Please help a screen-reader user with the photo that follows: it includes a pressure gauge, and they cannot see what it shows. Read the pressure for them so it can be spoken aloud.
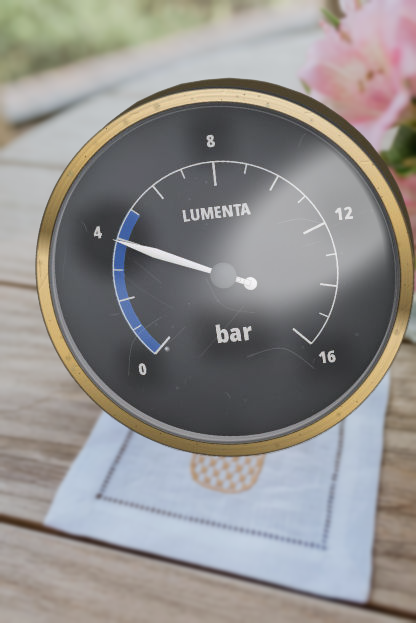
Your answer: 4 bar
